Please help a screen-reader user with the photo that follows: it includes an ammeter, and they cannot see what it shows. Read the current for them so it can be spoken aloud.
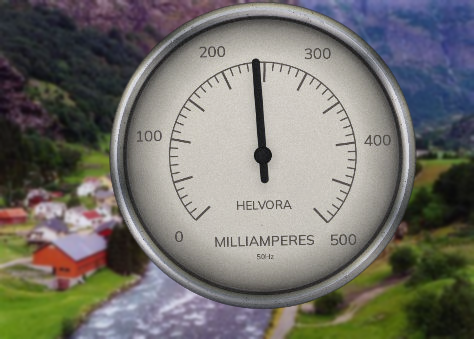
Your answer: 240 mA
